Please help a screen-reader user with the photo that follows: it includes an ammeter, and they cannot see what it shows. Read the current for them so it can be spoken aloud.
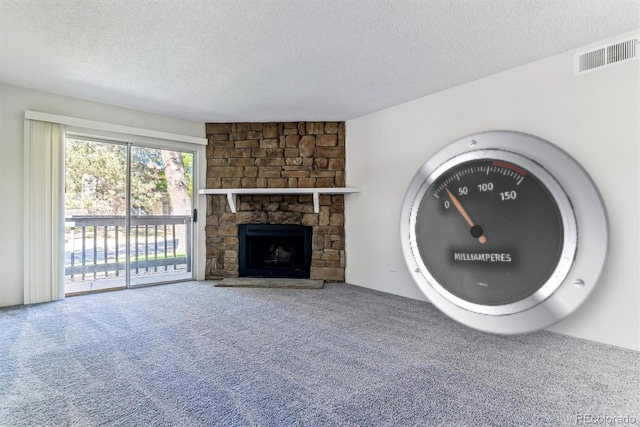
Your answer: 25 mA
